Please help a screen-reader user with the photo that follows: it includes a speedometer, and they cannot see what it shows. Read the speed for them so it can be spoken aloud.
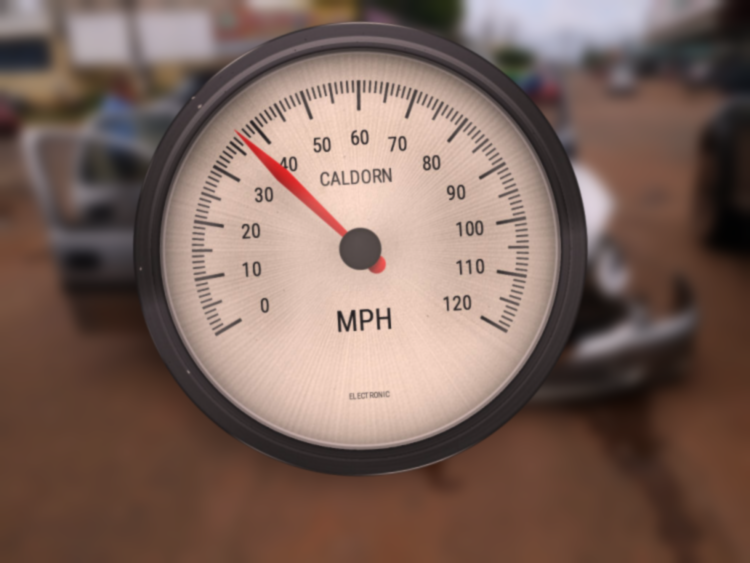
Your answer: 37 mph
